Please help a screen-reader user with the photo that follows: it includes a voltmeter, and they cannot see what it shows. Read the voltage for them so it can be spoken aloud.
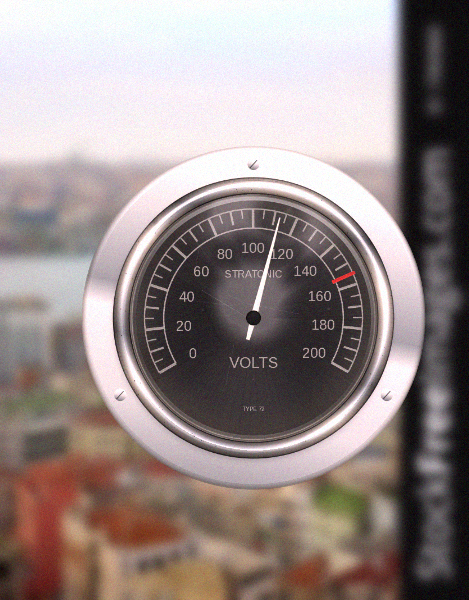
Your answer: 112.5 V
